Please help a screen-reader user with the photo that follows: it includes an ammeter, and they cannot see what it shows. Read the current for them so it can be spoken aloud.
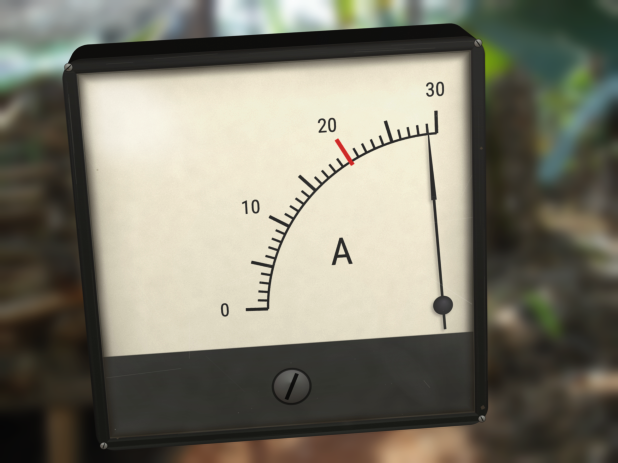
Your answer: 29 A
